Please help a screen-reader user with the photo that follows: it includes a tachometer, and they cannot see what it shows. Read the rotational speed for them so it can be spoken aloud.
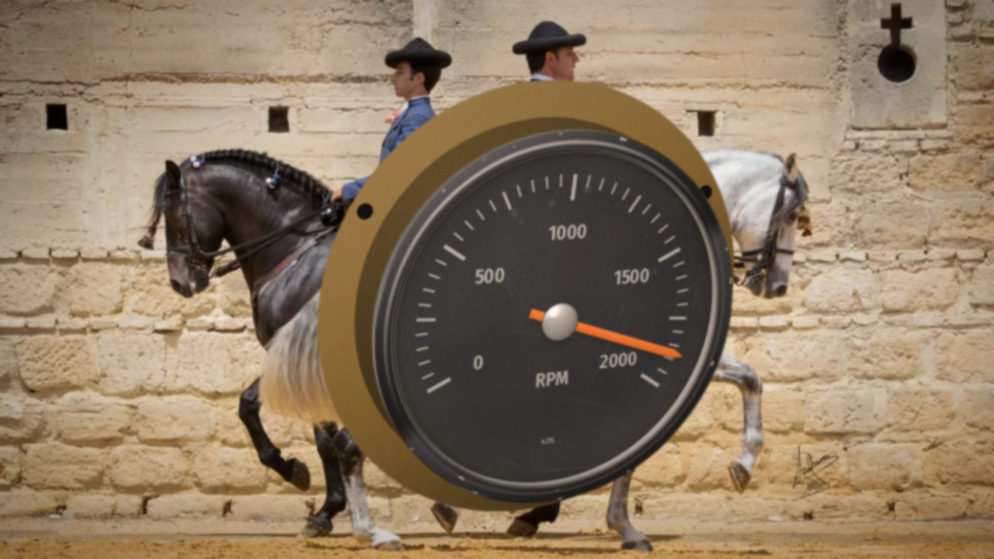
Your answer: 1875 rpm
